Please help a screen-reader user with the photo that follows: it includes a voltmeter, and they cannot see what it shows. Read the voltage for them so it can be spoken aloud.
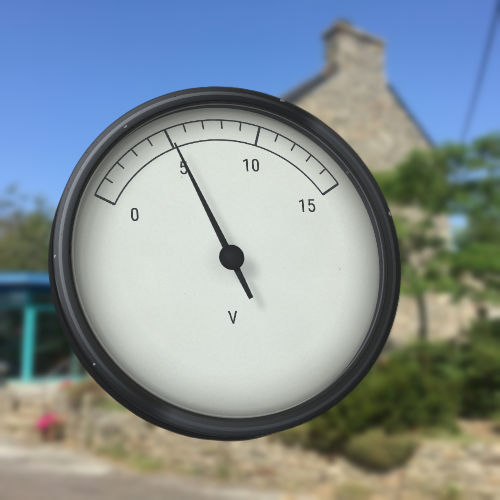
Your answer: 5 V
